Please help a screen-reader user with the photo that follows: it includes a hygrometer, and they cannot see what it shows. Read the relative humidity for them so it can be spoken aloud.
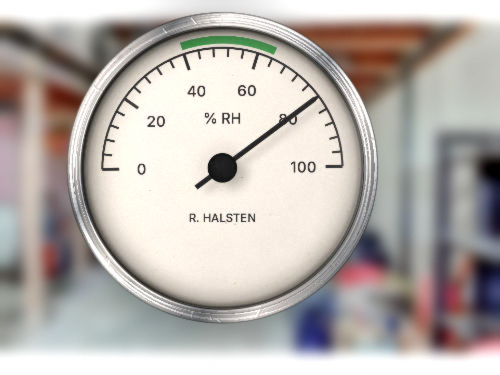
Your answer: 80 %
